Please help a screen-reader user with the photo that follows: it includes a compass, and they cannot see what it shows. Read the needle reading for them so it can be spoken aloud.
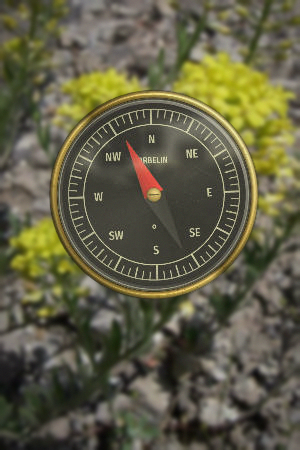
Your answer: 335 °
